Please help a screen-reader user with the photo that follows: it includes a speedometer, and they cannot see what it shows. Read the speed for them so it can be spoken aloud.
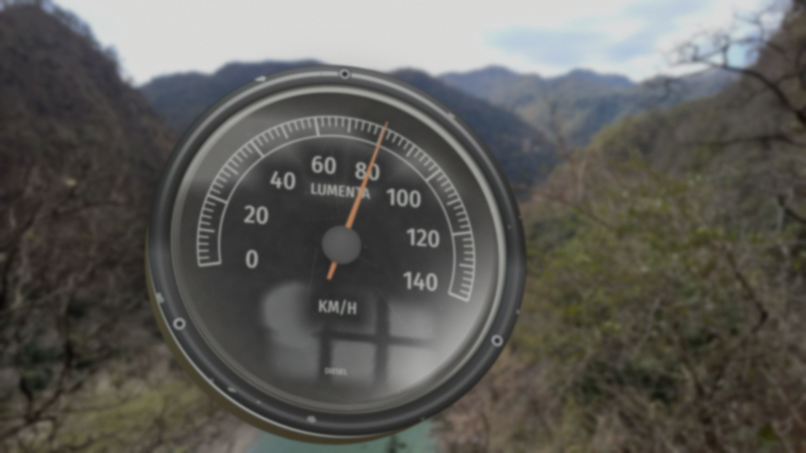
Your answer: 80 km/h
